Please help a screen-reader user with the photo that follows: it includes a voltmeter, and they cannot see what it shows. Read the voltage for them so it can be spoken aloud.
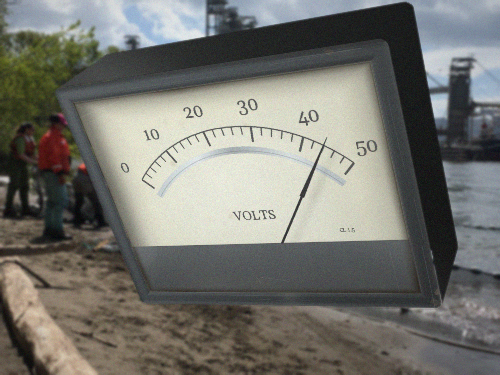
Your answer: 44 V
